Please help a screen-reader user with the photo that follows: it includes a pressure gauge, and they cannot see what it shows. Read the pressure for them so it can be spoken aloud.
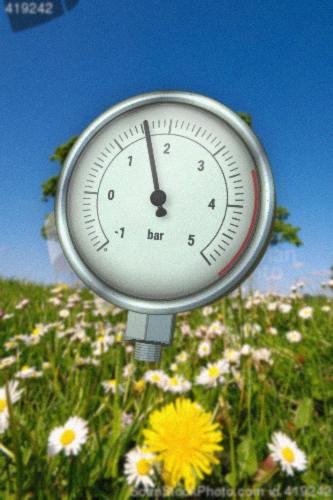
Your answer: 1.6 bar
